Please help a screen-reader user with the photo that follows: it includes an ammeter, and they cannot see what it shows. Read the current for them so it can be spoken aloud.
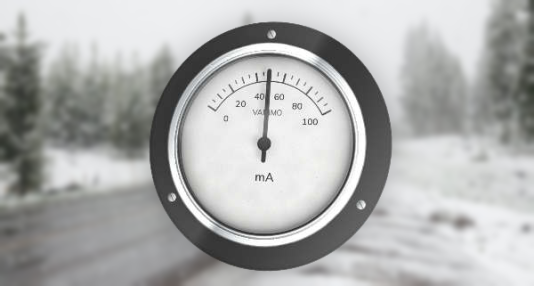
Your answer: 50 mA
